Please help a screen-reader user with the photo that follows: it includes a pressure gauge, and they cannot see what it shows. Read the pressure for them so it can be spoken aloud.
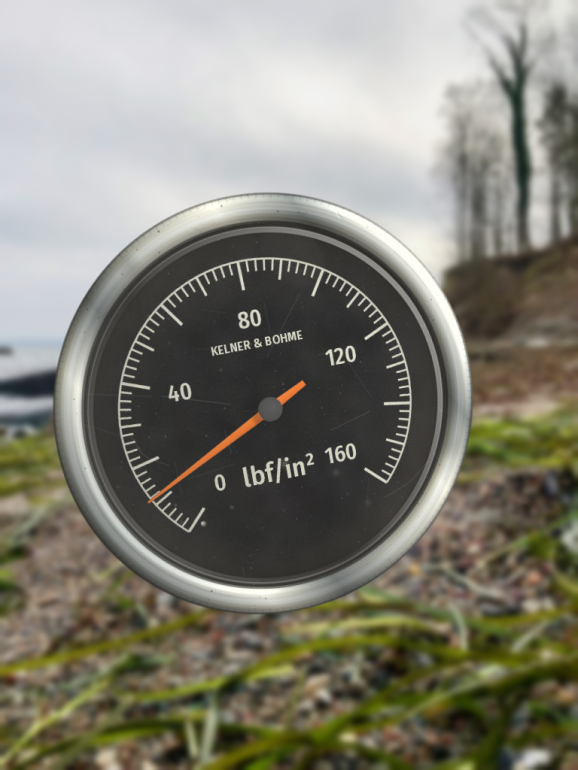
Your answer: 12 psi
